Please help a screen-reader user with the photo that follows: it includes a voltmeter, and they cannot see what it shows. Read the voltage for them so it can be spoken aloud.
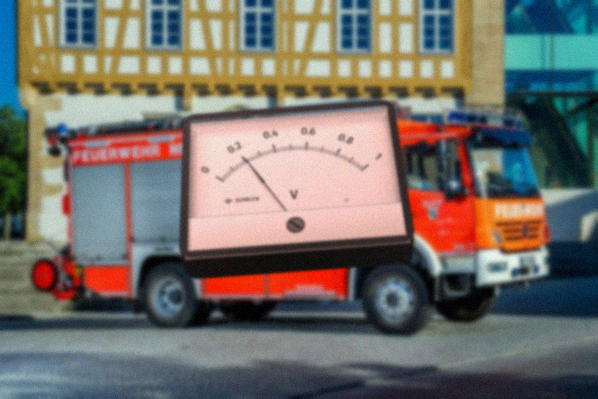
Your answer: 0.2 V
